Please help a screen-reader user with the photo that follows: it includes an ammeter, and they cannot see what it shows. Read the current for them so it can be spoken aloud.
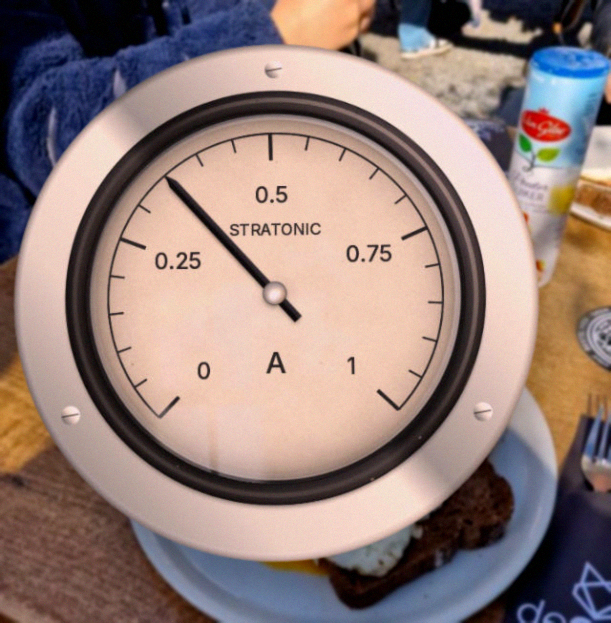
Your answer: 0.35 A
